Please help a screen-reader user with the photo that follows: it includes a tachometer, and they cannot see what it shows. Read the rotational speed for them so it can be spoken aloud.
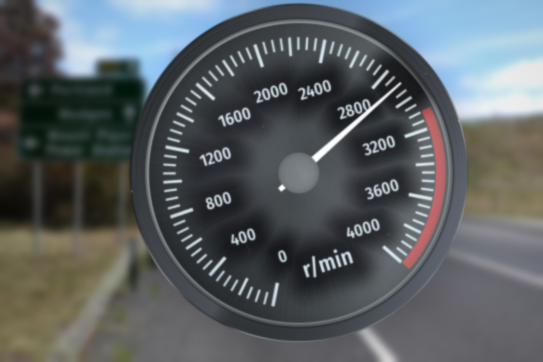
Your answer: 2900 rpm
